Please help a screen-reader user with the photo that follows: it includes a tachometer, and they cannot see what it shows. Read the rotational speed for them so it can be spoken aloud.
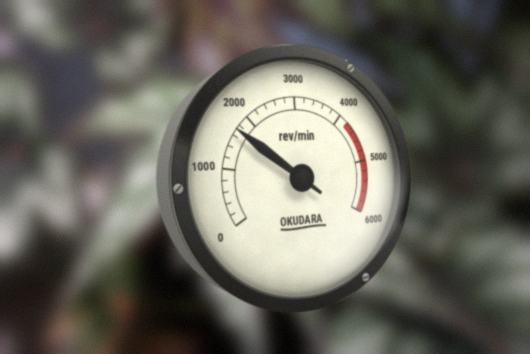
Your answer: 1700 rpm
